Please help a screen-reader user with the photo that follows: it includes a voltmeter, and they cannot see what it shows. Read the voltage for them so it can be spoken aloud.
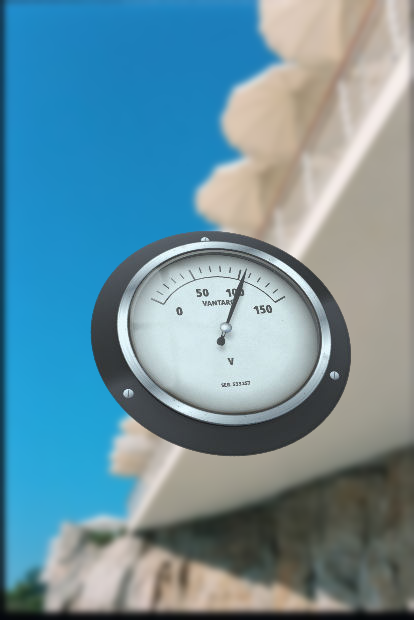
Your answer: 105 V
